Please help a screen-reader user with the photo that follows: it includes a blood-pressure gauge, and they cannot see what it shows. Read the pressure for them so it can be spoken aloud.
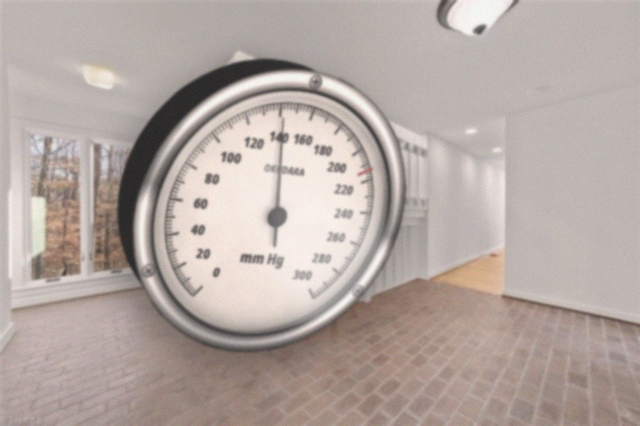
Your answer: 140 mmHg
